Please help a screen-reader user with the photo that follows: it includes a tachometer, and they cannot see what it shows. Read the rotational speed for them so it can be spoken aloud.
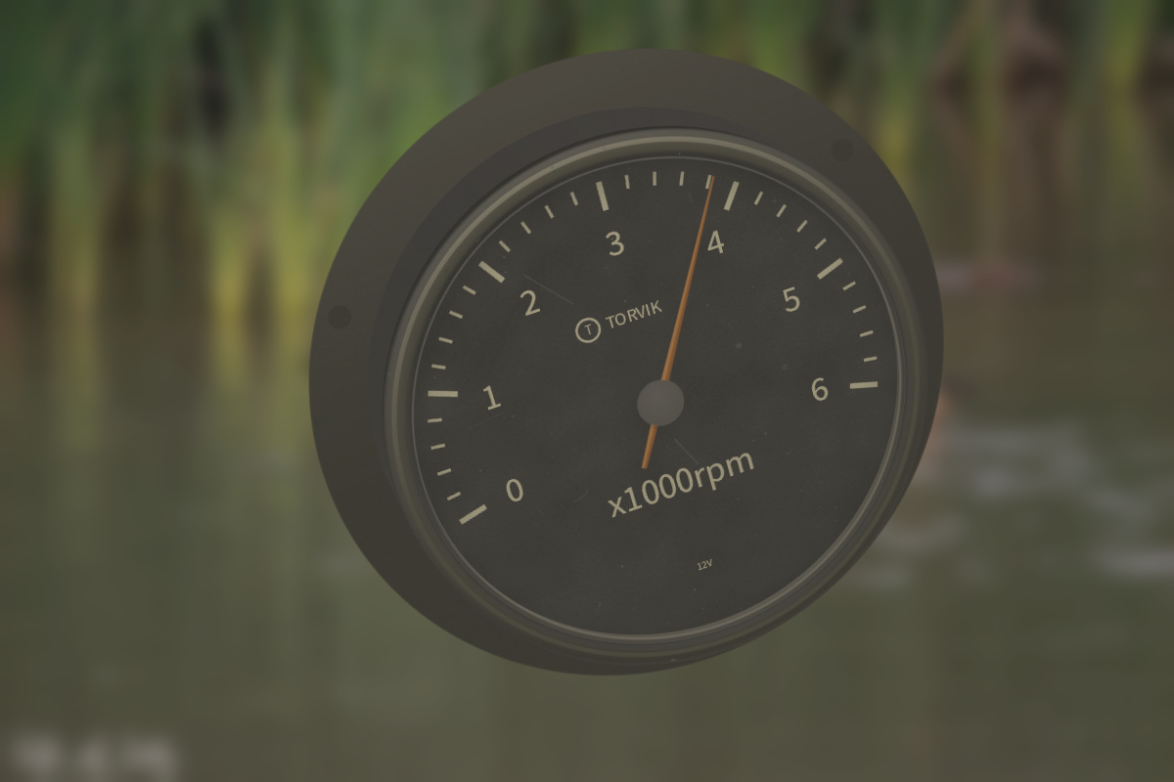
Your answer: 3800 rpm
